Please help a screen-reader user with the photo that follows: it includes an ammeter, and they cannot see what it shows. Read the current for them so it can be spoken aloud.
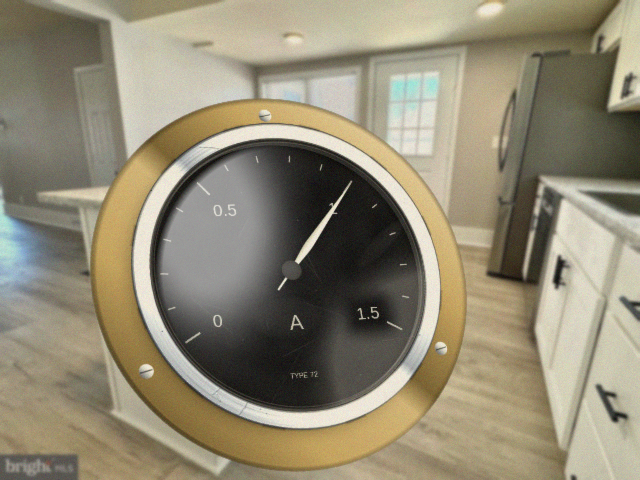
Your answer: 1 A
